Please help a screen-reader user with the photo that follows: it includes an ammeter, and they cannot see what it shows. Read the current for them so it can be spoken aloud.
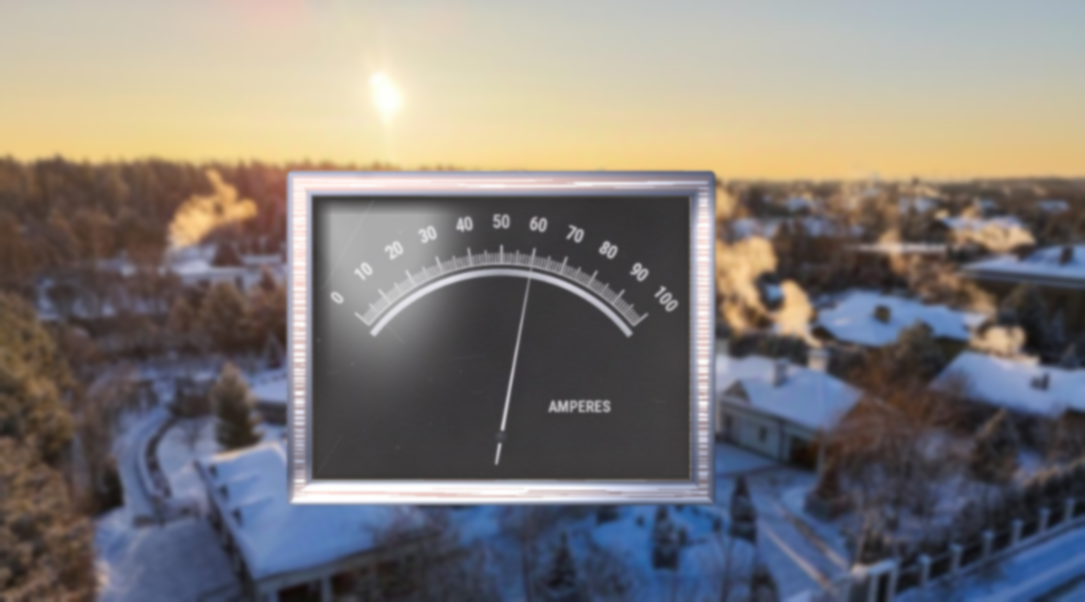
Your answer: 60 A
